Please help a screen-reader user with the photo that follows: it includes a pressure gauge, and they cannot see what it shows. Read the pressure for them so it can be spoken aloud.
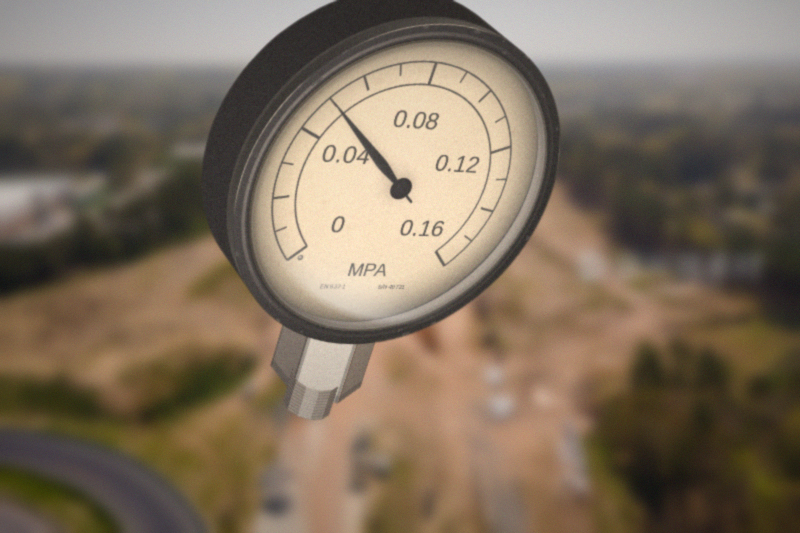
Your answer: 0.05 MPa
